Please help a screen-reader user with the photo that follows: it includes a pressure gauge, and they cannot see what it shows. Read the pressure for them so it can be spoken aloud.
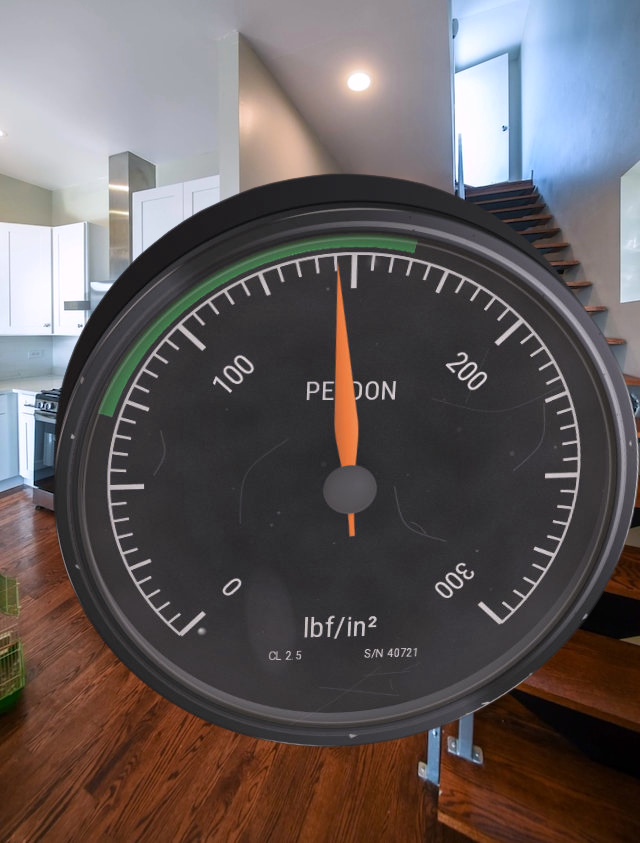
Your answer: 145 psi
